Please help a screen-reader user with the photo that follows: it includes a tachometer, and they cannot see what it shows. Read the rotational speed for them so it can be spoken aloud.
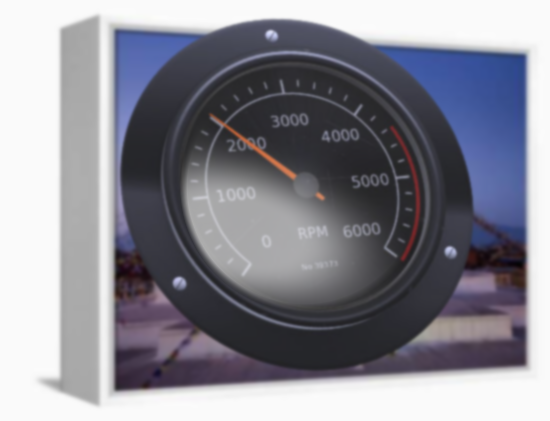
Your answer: 2000 rpm
